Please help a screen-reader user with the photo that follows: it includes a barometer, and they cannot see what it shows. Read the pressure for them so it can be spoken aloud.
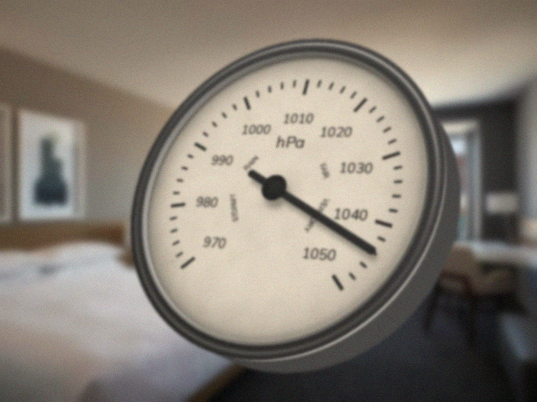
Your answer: 1044 hPa
